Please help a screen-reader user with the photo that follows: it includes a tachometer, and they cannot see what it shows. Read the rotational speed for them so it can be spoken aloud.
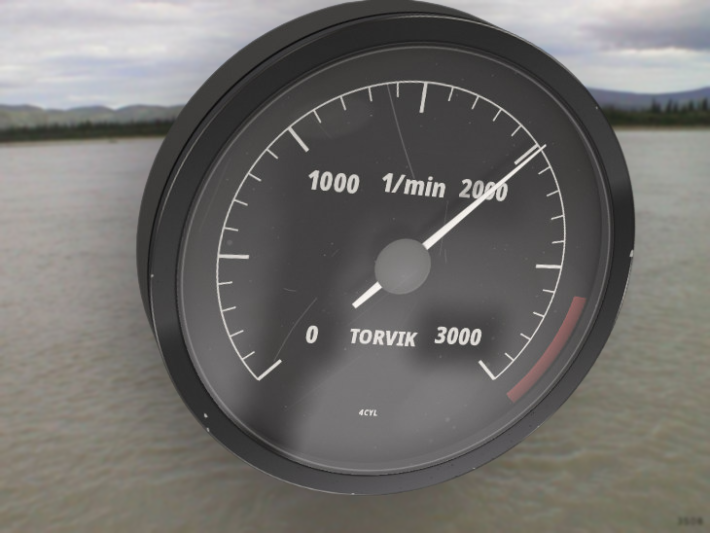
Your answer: 2000 rpm
